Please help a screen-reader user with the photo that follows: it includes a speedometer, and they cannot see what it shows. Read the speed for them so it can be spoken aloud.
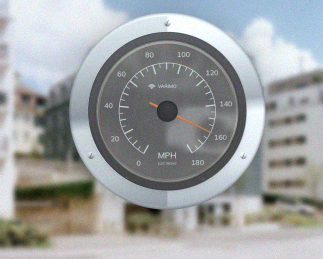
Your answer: 160 mph
